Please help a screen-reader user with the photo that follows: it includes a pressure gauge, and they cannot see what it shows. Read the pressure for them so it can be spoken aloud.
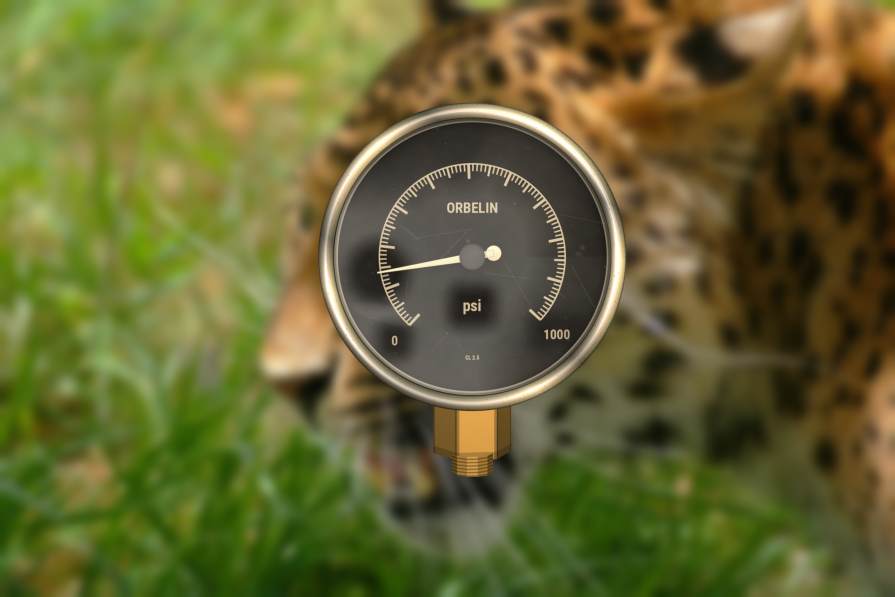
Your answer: 140 psi
